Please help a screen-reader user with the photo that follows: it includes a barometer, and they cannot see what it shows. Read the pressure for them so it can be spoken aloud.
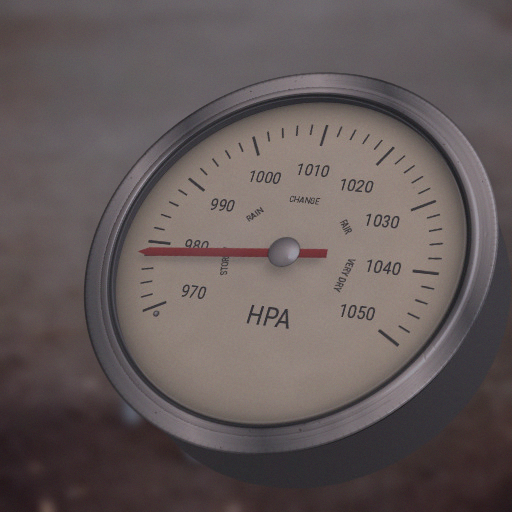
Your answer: 978 hPa
